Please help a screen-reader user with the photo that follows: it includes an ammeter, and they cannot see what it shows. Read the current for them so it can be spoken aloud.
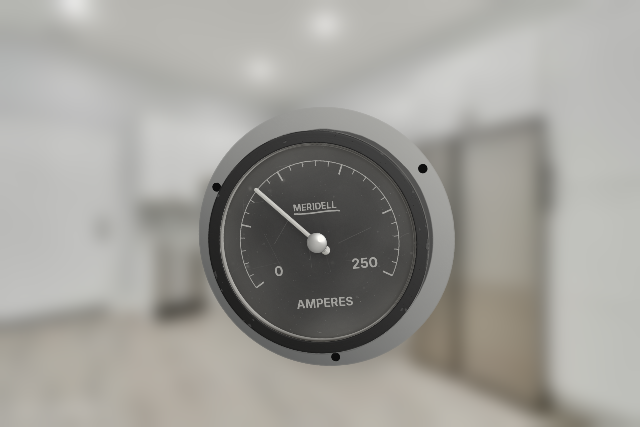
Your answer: 80 A
